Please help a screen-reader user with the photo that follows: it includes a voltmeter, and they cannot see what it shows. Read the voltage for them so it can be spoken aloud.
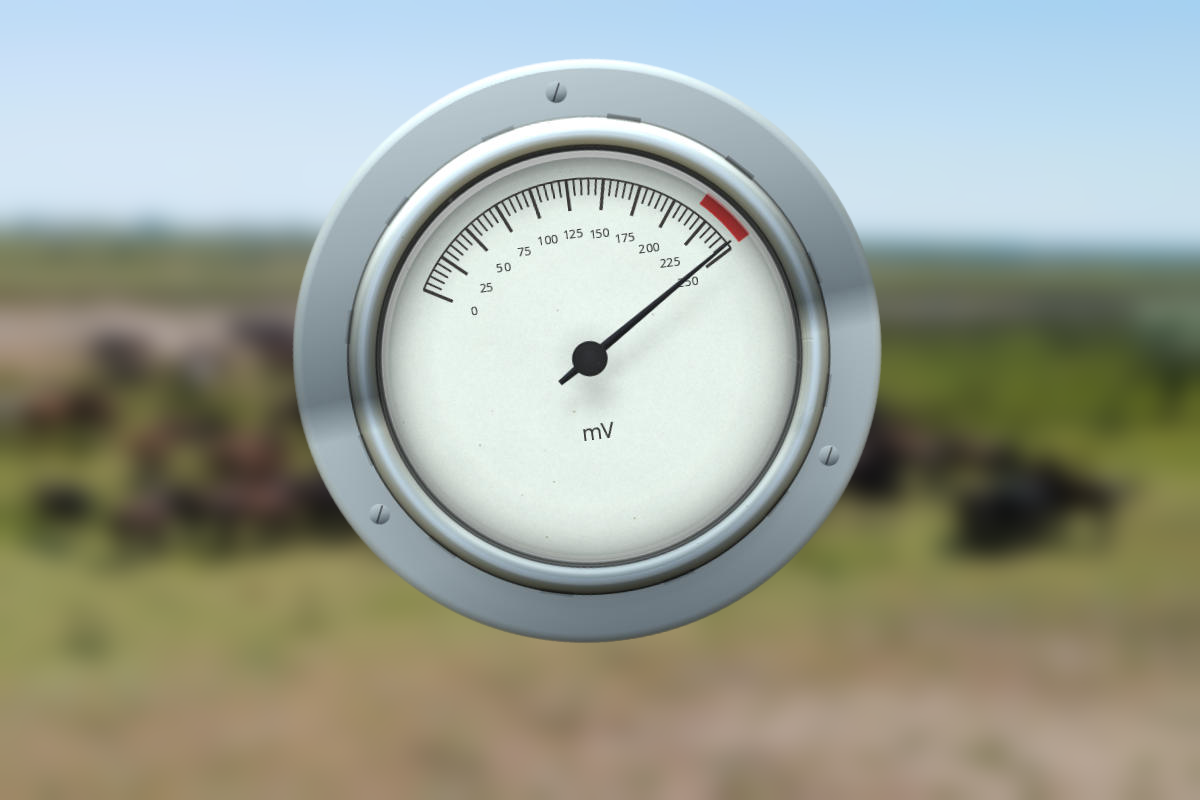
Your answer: 245 mV
